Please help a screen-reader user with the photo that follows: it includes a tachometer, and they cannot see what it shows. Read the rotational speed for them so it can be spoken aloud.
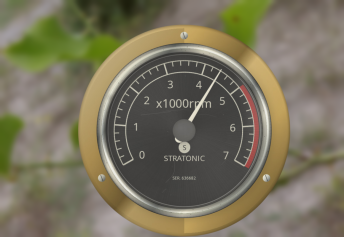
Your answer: 4400 rpm
